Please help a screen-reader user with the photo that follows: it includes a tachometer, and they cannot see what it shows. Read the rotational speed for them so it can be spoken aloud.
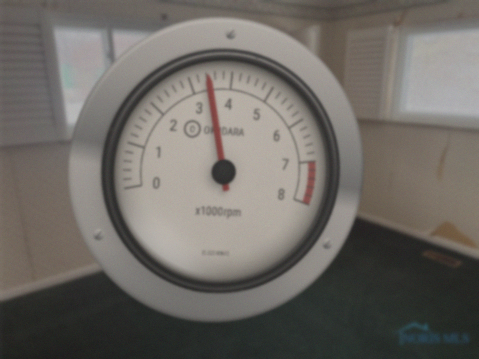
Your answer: 3400 rpm
